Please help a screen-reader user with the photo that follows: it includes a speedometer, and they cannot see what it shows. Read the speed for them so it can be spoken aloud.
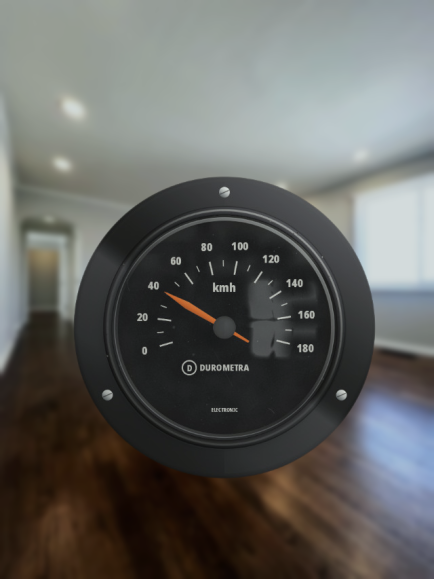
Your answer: 40 km/h
